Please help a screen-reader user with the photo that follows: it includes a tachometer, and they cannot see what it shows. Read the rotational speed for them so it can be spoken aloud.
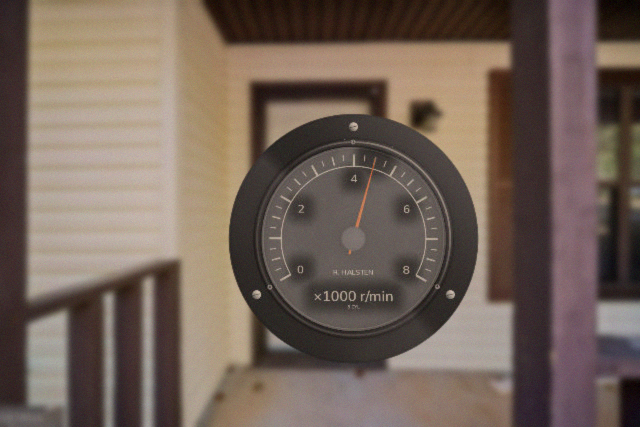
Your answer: 4500 rpm
